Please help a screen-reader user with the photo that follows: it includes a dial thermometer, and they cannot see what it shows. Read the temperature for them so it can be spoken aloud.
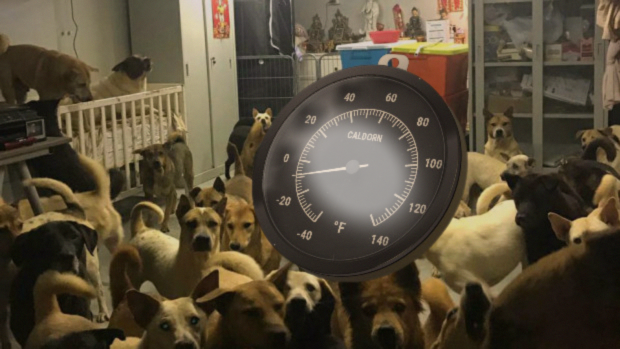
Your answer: -10 °F
